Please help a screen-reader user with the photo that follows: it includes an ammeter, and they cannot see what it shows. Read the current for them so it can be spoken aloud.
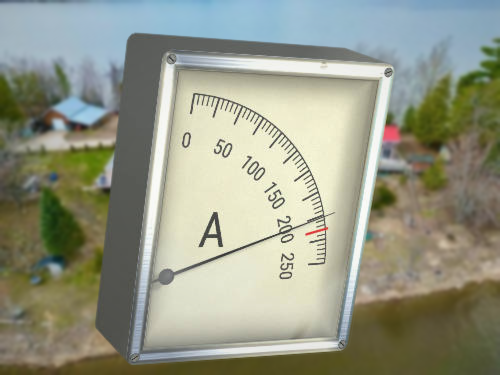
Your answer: 200 A
